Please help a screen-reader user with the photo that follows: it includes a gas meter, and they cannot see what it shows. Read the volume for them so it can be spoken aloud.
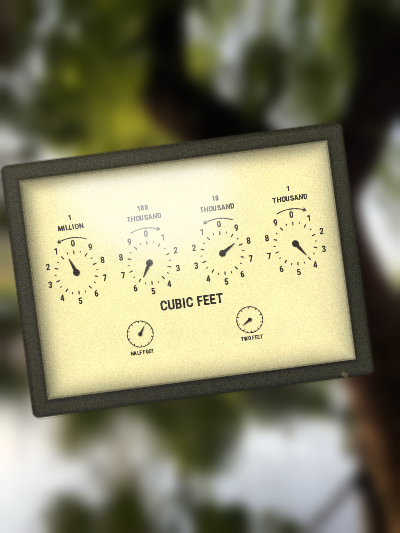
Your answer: 58400 ft³
